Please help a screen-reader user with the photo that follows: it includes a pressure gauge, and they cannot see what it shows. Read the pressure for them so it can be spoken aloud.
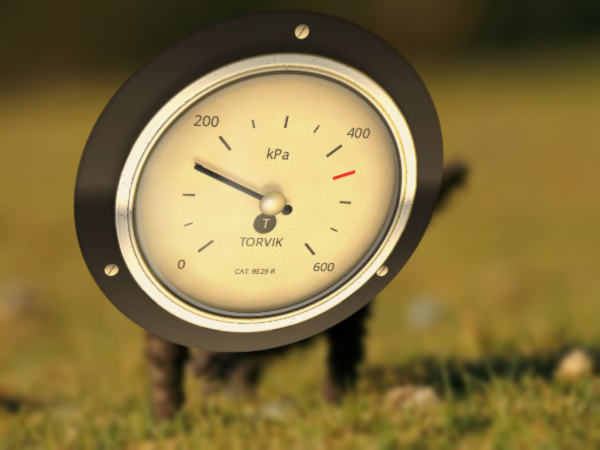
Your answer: 150 kPa
